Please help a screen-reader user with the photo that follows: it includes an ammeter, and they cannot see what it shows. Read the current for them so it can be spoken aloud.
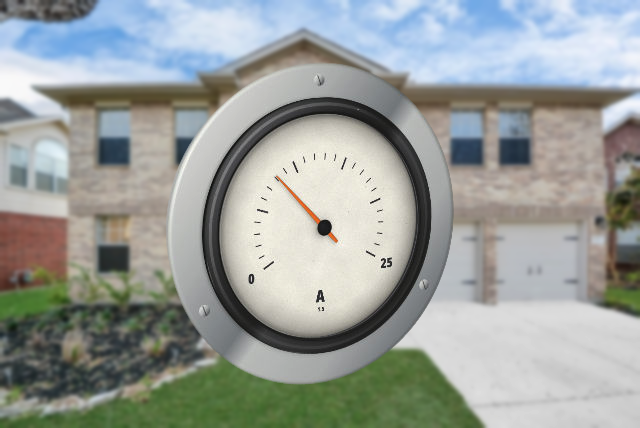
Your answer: 8 A
